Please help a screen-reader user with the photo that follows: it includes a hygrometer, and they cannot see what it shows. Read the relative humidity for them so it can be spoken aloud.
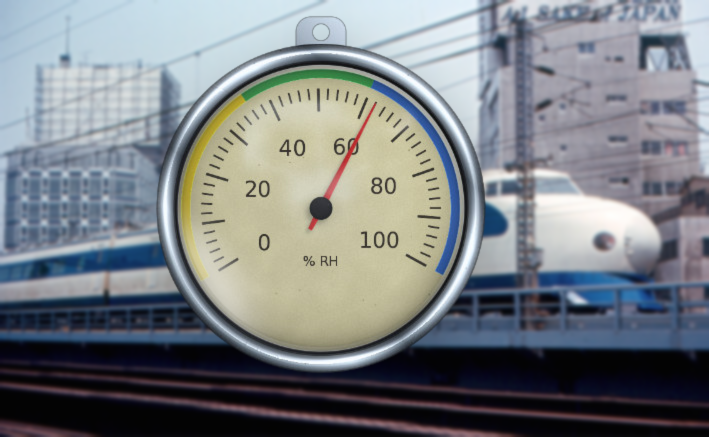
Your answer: 62 %
